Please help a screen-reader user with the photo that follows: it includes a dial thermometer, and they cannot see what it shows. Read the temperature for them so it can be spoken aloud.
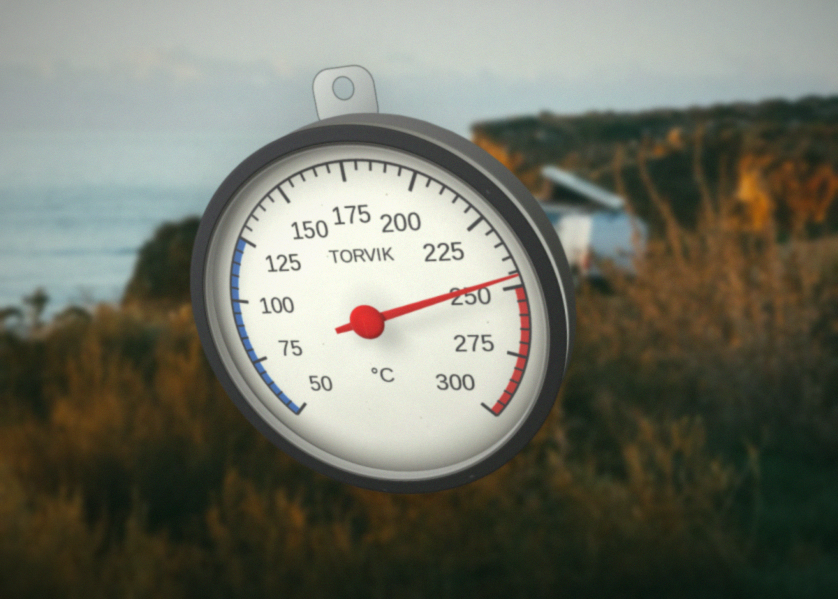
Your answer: 245 °C
